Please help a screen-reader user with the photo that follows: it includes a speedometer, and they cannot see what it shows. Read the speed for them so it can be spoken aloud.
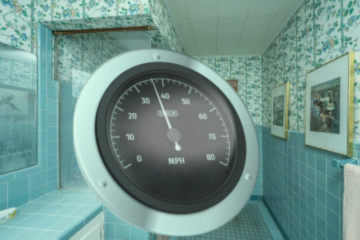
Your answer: 36 mph
